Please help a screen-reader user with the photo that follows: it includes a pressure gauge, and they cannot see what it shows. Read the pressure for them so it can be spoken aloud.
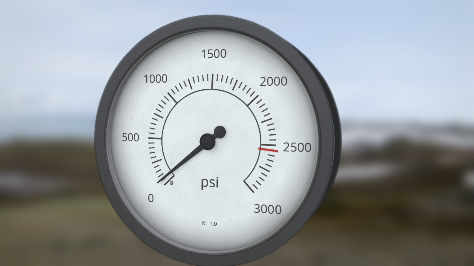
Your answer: 50 psi
